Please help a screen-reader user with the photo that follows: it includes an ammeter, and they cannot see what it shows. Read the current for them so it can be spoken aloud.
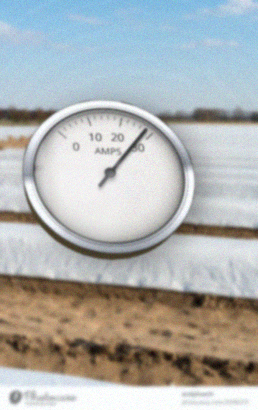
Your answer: 28 A
